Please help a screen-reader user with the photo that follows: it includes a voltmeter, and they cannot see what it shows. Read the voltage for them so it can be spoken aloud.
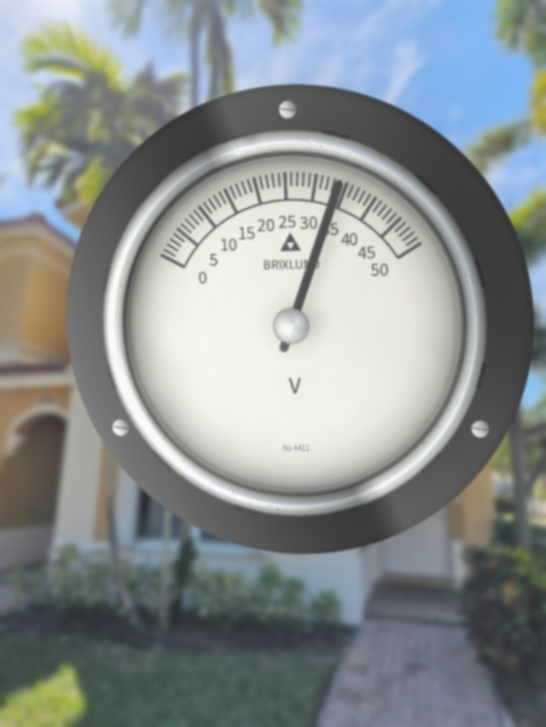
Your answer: 34 V
